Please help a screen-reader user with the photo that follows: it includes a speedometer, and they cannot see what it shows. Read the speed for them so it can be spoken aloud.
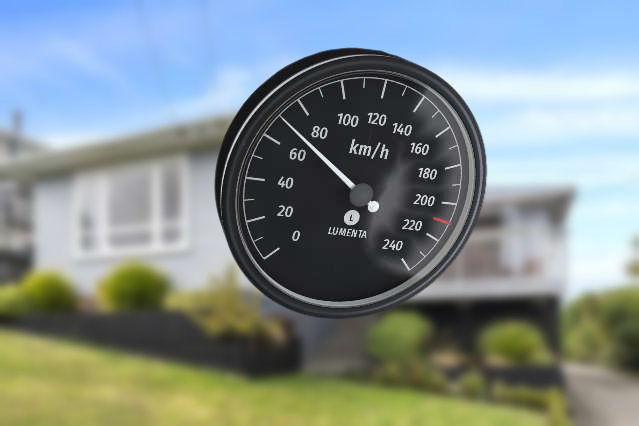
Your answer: 70 km/h
